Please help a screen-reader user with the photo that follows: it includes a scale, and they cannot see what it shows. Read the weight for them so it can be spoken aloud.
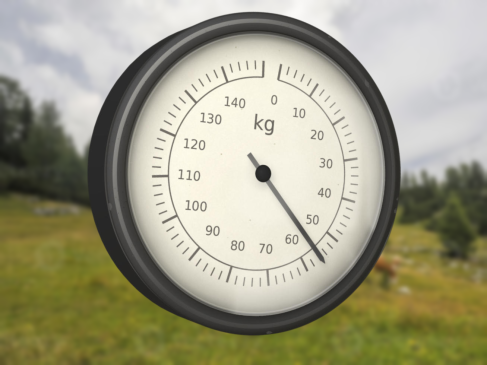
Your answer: 56 kg
